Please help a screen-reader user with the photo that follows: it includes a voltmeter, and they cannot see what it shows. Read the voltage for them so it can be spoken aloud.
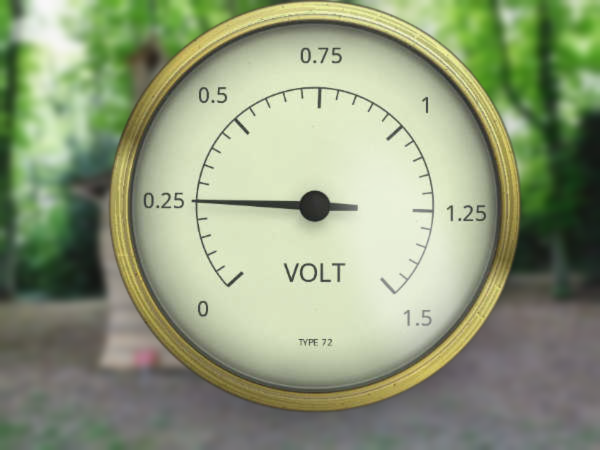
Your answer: 0.25 V
